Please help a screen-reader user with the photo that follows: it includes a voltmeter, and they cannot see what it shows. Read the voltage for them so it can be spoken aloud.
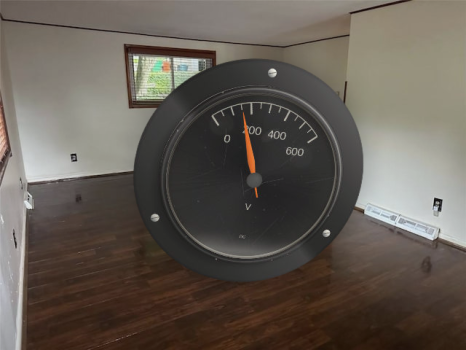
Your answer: 150 V
